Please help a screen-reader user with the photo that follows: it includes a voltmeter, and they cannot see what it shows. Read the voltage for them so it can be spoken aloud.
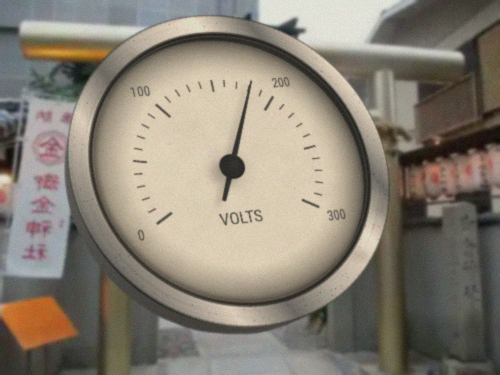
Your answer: 180 V
